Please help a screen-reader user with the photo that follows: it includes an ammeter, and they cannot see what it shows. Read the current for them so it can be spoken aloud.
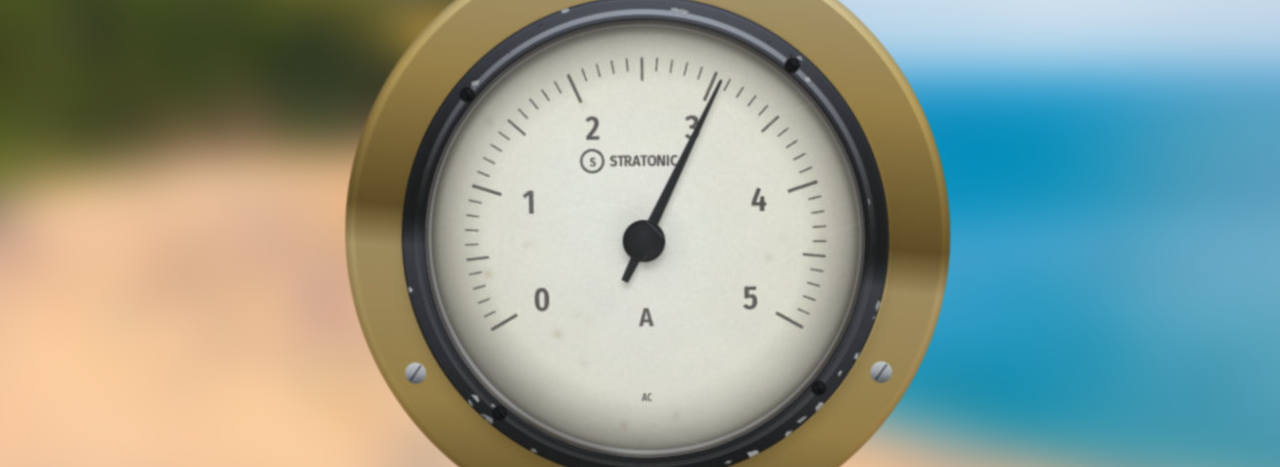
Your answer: 3.05 A
